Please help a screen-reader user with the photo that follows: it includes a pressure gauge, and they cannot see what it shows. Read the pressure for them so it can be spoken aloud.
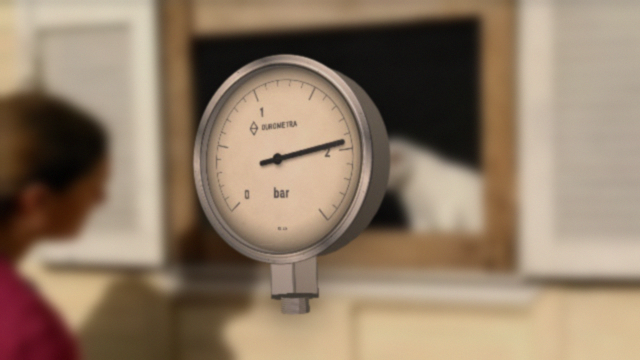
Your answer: 1.95 bar
